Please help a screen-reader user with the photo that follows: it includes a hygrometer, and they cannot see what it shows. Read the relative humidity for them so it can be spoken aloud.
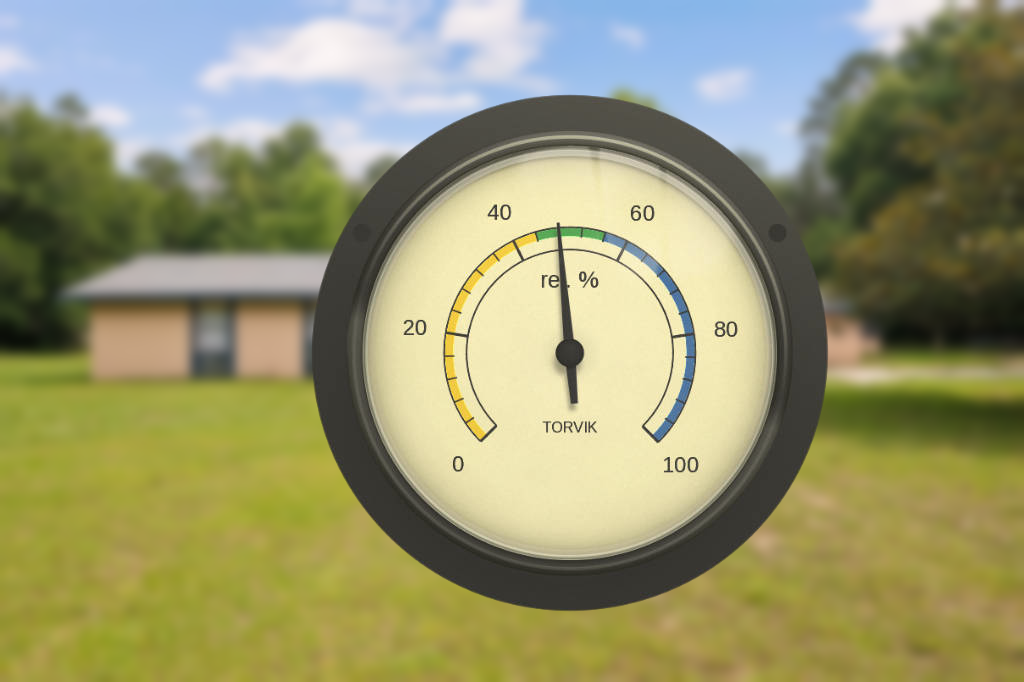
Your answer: 48 %
